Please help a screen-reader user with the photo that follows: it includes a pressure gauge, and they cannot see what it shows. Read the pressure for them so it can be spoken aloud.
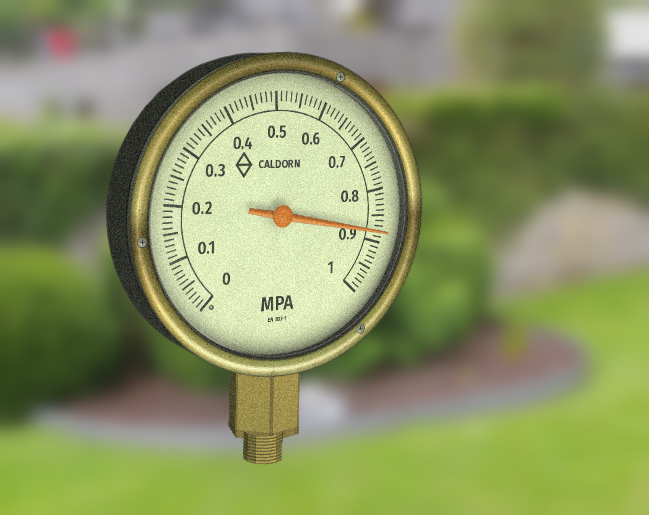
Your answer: 0.88 MPa
